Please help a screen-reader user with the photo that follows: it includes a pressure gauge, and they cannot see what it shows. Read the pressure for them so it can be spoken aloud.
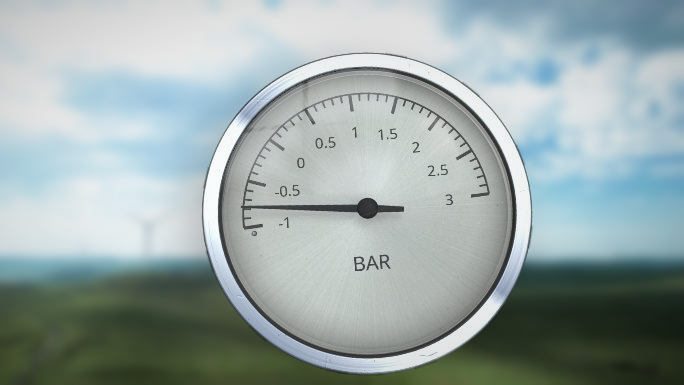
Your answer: -0.8 bar
